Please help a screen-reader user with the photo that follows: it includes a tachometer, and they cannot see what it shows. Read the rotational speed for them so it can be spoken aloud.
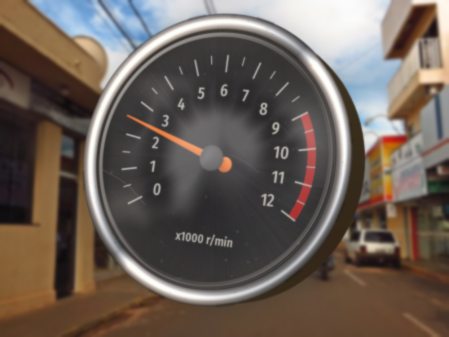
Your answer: 2500 rpm
